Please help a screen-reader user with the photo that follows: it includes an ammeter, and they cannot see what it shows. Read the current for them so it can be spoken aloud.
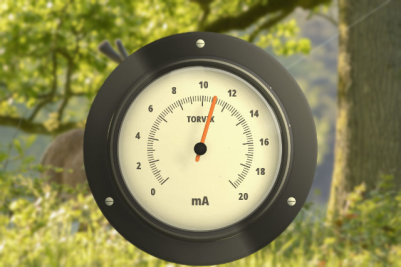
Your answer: 11 mA
